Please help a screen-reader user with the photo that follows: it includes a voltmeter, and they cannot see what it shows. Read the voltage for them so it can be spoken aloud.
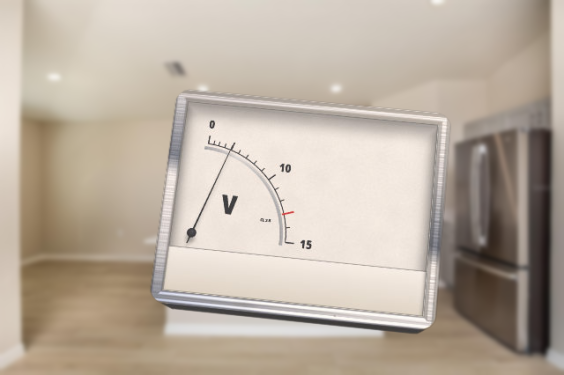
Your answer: 5 V
